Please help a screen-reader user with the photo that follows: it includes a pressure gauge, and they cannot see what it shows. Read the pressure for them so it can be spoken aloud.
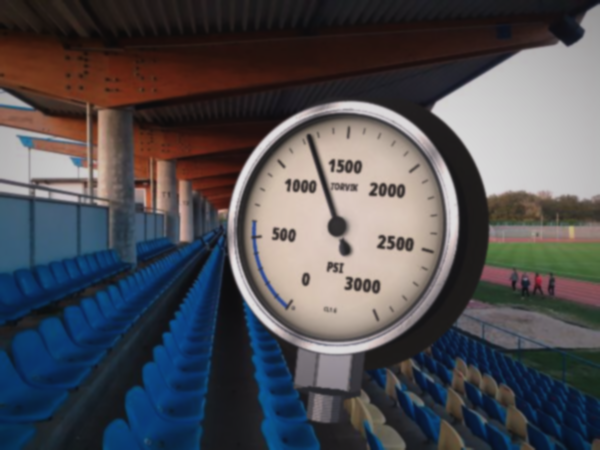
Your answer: 1250 psi
